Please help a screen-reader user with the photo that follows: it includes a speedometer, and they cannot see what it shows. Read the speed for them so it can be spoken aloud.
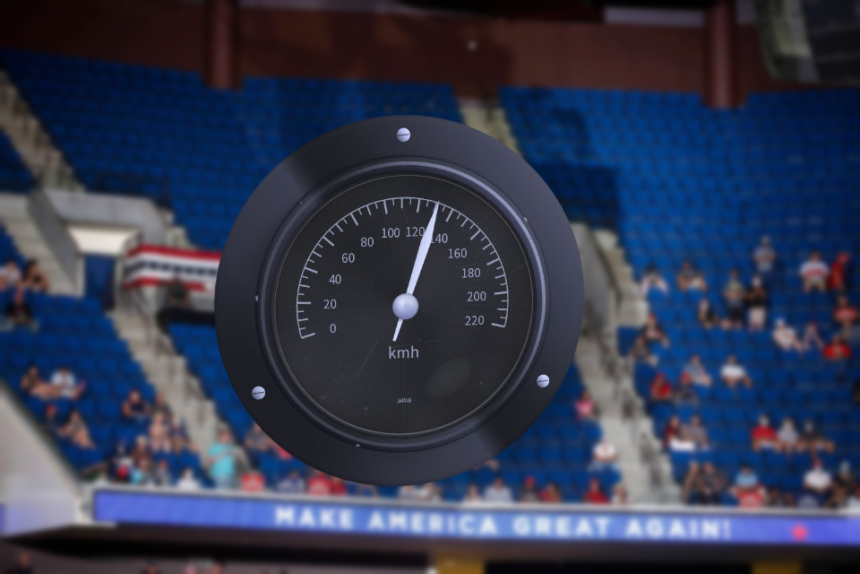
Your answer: 130 km/h
